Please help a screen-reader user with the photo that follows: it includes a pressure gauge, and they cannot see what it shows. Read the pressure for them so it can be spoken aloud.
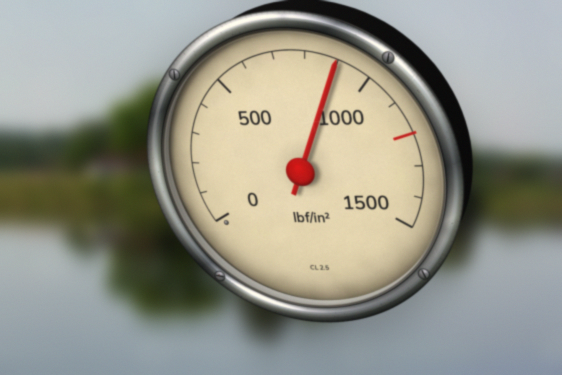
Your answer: 900 psi
